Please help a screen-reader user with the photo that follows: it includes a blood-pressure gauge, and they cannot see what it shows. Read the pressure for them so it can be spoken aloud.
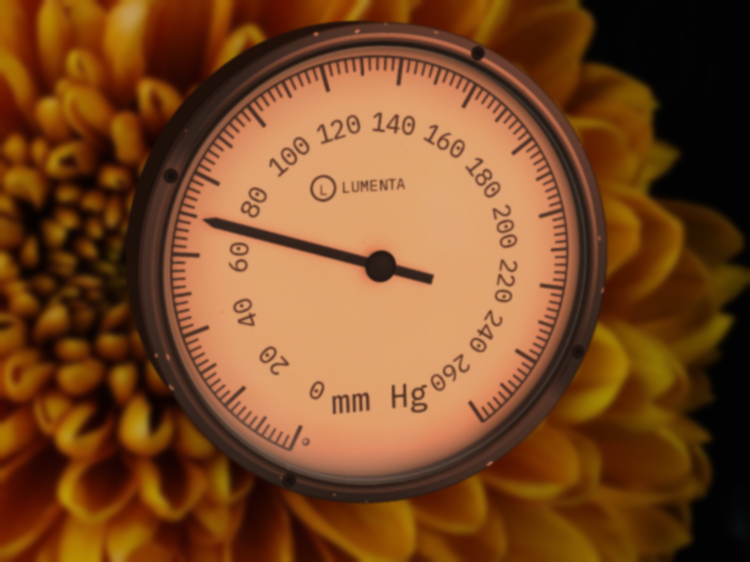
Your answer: 70 mmHg
